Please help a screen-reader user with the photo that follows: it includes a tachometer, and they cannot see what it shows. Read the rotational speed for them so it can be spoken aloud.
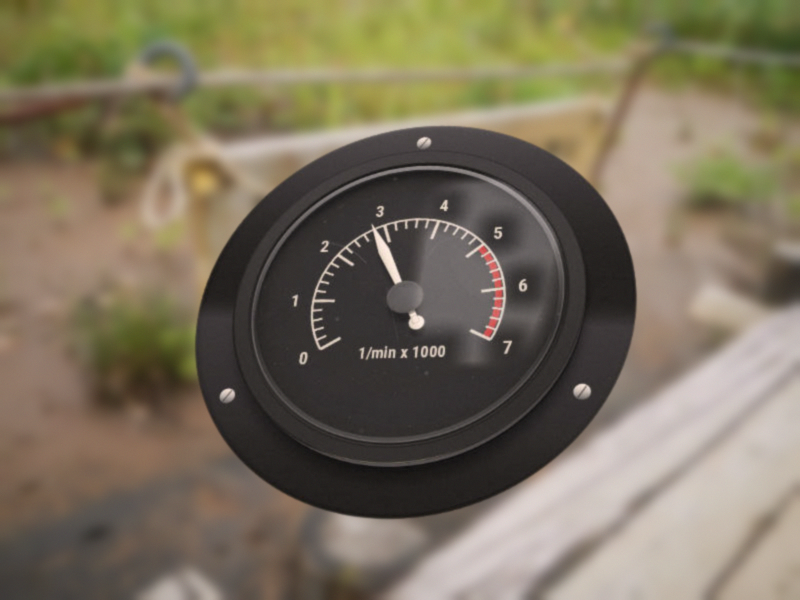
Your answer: 2800 rpm
